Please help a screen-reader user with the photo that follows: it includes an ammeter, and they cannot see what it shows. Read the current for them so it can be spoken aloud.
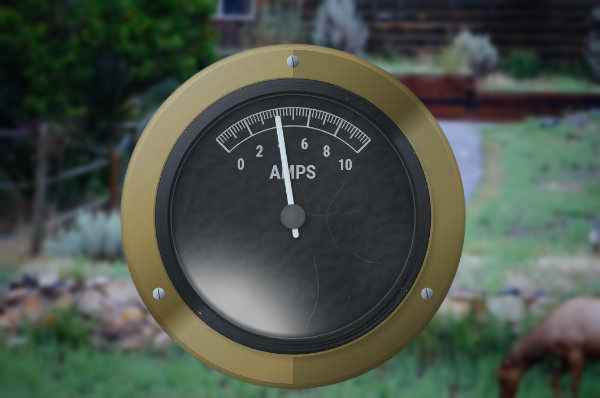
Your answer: 4 A
